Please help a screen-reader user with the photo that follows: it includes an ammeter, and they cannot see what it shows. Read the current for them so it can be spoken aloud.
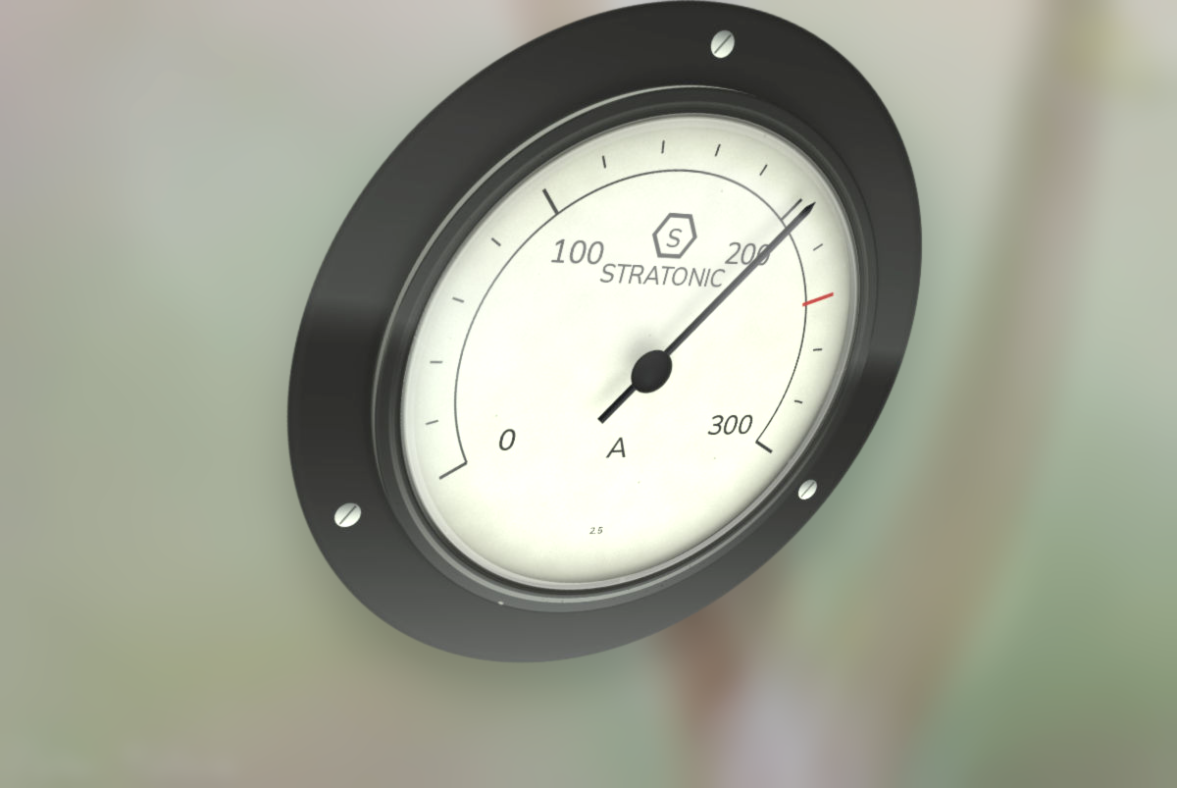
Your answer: 200 A
